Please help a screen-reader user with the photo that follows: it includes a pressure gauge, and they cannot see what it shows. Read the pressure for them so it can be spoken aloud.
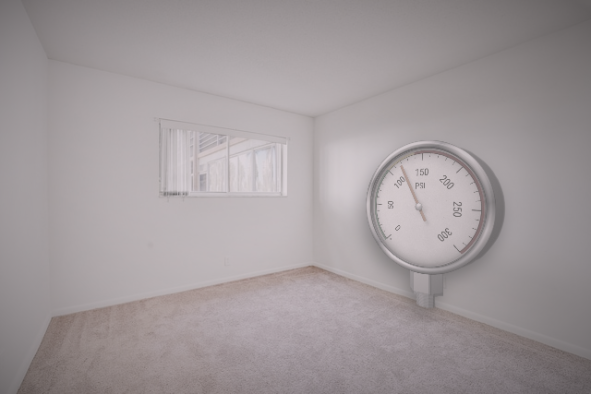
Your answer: 120 psi
